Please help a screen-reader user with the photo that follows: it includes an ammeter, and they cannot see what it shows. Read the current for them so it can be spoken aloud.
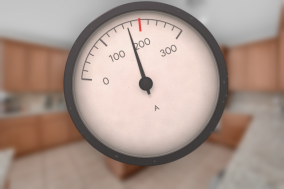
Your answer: 170 A
